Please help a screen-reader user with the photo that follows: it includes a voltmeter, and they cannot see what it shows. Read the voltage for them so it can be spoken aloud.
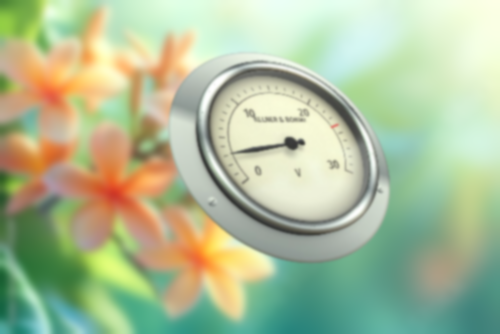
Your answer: 3 V
